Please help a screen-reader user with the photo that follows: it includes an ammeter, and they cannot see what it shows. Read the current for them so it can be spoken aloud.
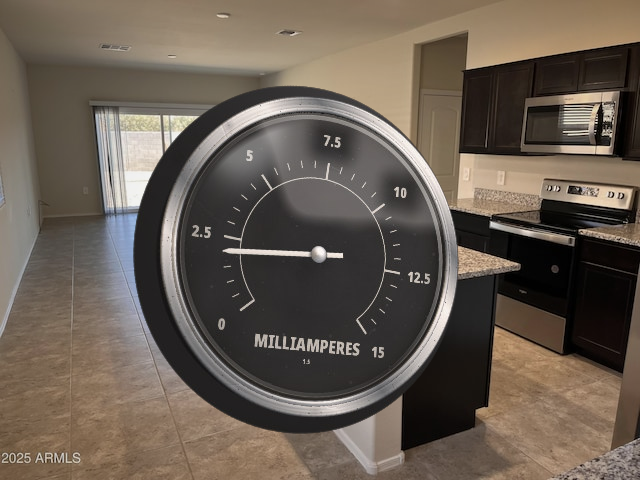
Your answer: 2 mA
